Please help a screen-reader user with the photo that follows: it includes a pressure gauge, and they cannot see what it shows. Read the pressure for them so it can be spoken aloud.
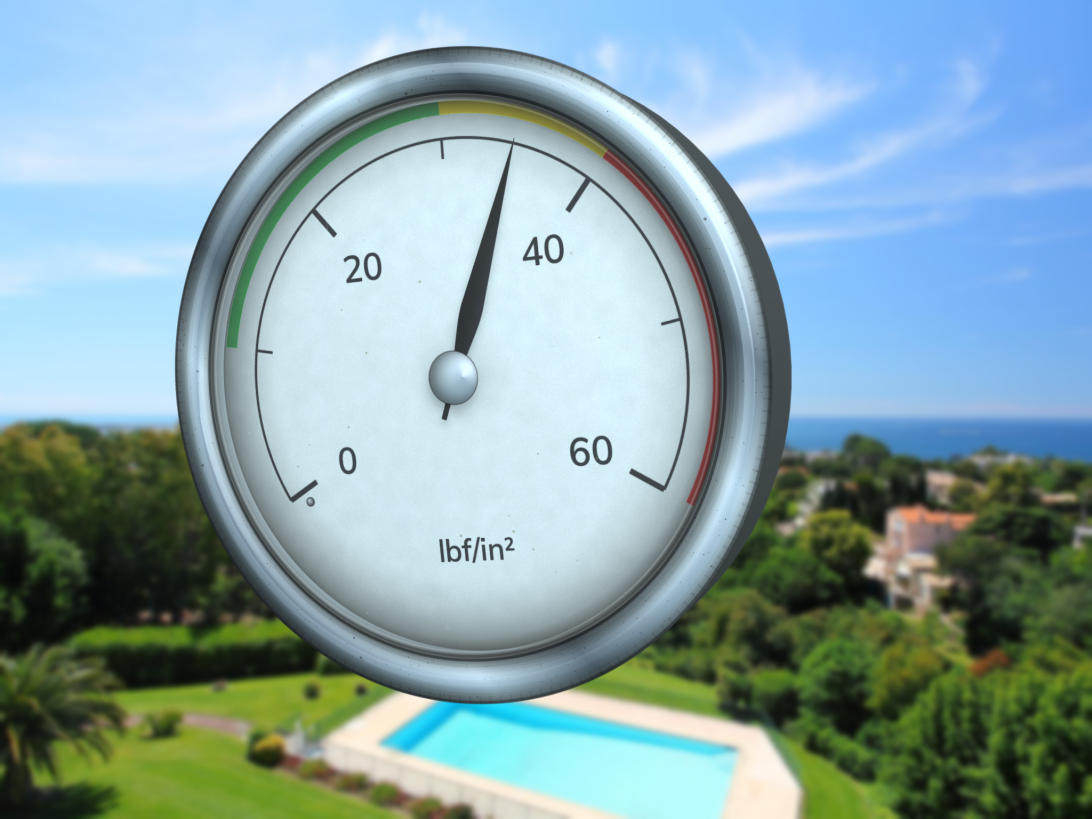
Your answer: 35 psi
